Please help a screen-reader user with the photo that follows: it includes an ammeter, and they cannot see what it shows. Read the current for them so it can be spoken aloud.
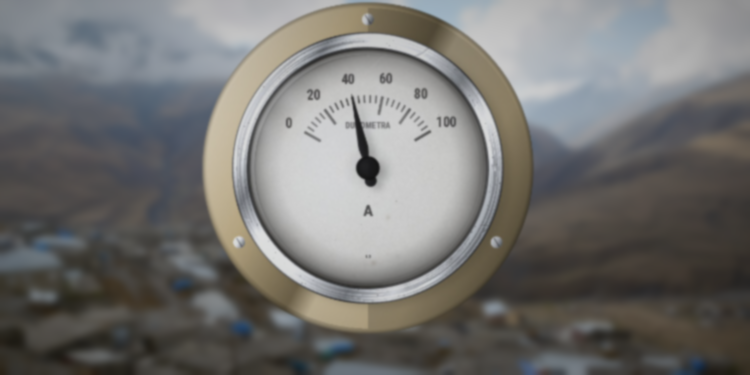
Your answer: 40 A
